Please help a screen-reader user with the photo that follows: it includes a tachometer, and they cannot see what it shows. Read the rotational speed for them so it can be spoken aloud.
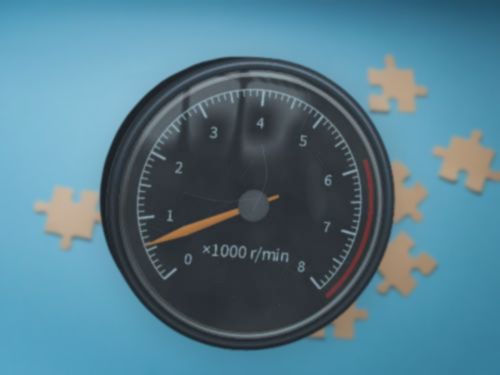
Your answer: 600 rpm
